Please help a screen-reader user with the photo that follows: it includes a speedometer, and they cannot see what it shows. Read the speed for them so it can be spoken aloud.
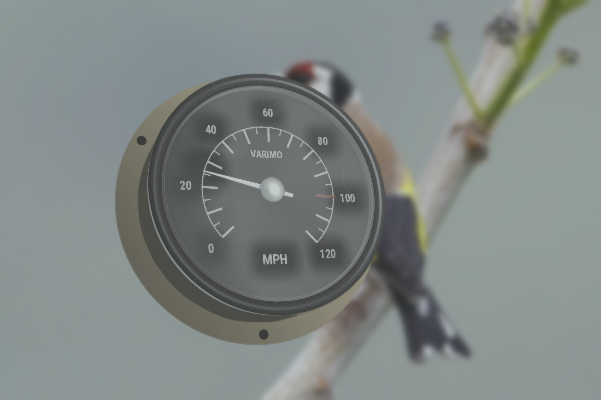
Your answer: 25 mph
